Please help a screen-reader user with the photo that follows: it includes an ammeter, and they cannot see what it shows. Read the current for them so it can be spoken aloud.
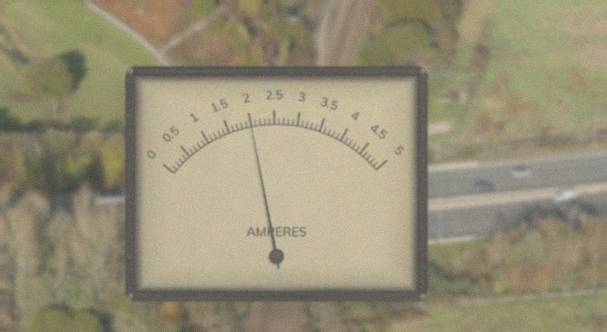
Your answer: 2 A
